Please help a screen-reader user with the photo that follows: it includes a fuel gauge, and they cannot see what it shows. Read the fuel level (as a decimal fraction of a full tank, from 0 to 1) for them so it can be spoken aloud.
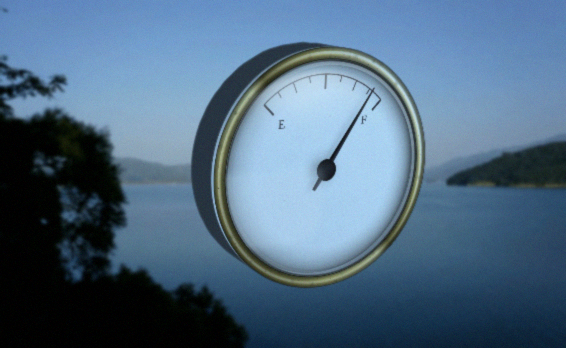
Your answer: 0.875
